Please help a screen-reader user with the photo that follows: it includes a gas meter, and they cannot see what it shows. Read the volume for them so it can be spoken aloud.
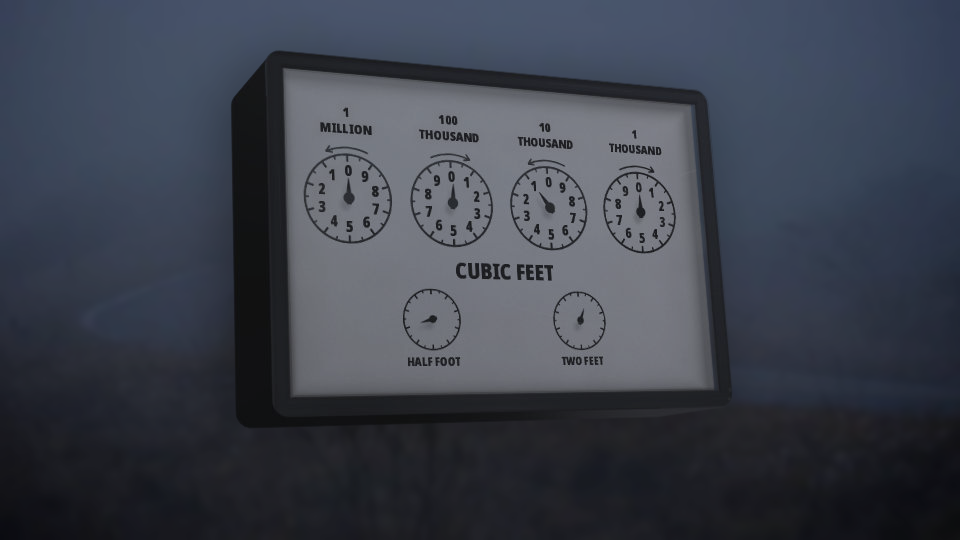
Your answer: 1000 ft³
